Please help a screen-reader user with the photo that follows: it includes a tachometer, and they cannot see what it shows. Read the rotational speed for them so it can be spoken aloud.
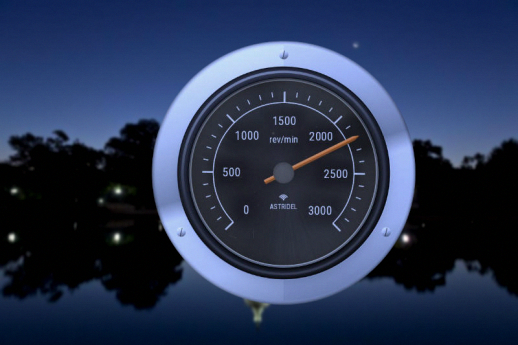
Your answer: 2200 rpm
